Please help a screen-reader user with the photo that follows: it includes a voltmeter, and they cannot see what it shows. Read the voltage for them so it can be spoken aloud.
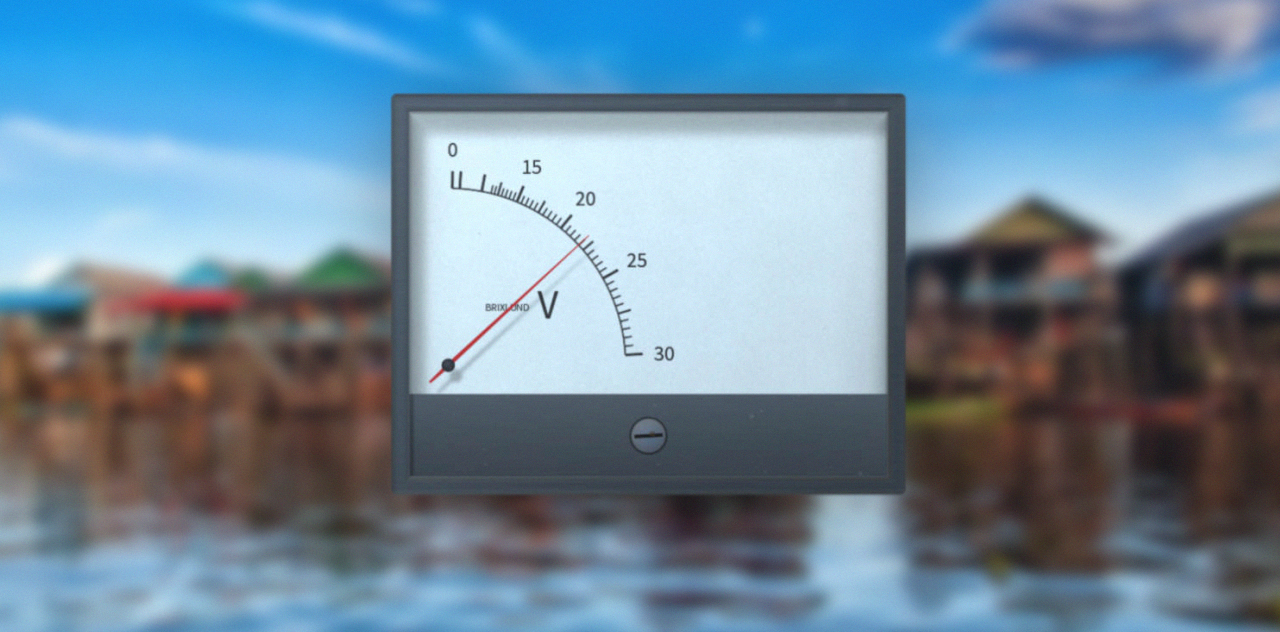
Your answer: 22 V
